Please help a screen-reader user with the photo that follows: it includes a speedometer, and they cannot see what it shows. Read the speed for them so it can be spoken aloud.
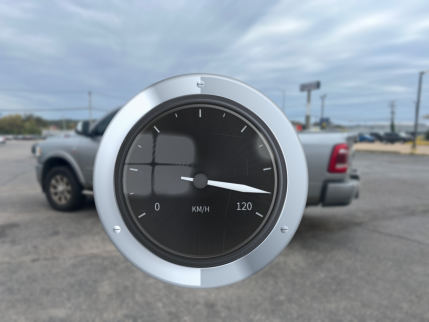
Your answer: 110 km/h
